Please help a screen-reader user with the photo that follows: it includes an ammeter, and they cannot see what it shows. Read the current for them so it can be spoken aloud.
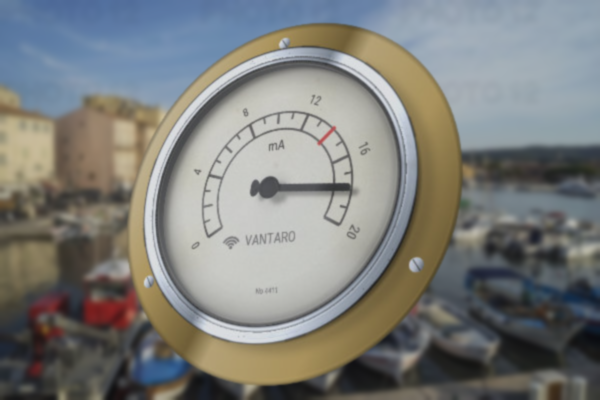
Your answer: 18 mA
